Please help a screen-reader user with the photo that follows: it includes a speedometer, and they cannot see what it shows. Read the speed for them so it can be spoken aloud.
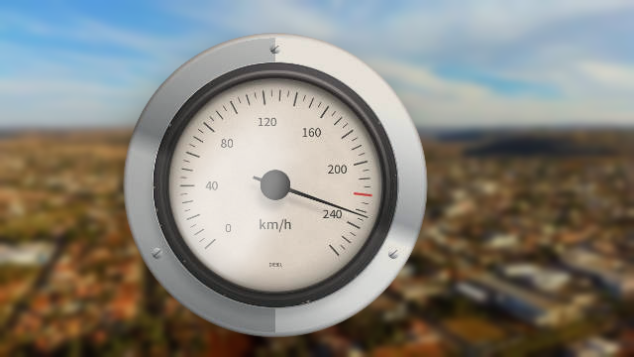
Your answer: 232.5 km/h
